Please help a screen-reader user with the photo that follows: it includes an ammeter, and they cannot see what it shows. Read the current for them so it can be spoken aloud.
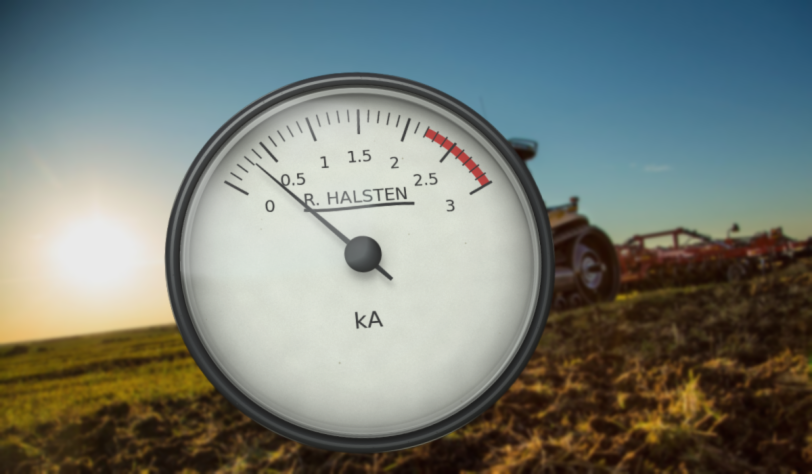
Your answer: 0.3 kA
